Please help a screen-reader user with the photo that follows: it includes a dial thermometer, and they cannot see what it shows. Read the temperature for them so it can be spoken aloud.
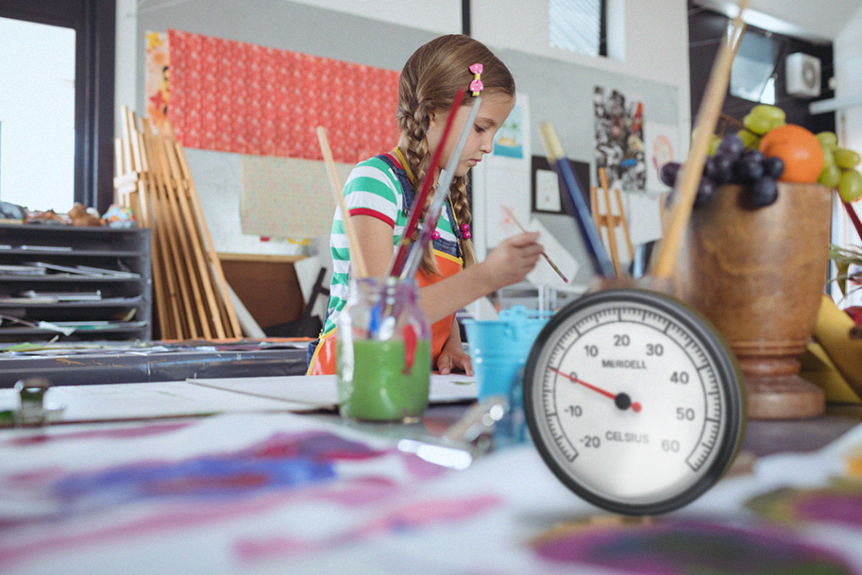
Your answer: 0 °C
